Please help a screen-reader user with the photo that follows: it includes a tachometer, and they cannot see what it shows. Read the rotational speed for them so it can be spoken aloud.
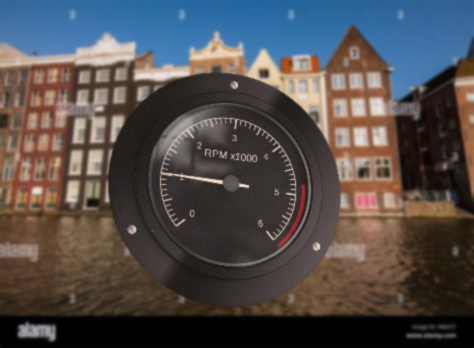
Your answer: 1000 rpm
